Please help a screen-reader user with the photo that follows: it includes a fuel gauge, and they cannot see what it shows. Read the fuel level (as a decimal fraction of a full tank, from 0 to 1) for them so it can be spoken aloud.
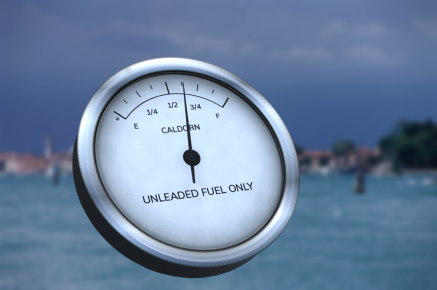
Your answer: 0.625
